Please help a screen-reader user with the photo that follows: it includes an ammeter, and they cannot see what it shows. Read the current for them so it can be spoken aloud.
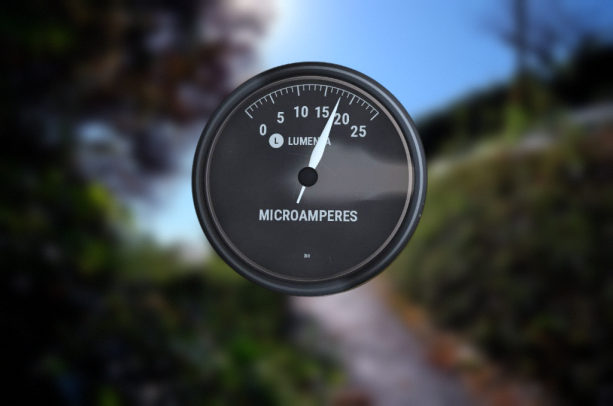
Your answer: 18 µA
